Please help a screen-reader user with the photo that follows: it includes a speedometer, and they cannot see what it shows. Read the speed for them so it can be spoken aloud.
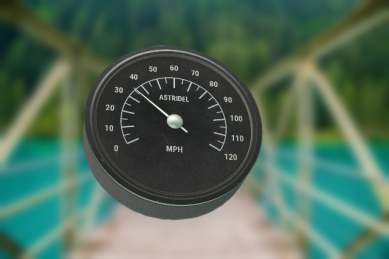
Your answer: 35 mph
